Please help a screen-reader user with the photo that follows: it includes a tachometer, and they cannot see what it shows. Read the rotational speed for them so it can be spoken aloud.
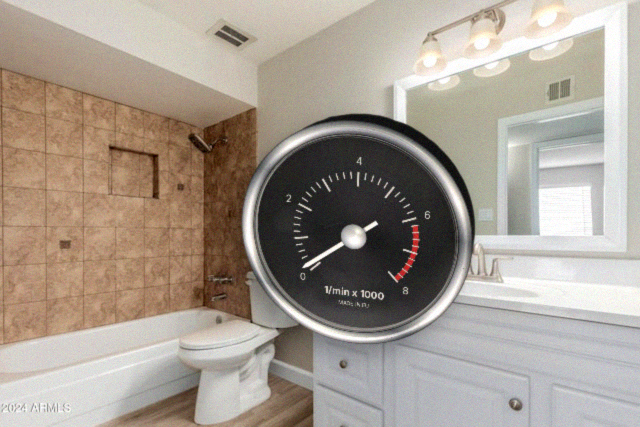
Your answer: 200 rpm
